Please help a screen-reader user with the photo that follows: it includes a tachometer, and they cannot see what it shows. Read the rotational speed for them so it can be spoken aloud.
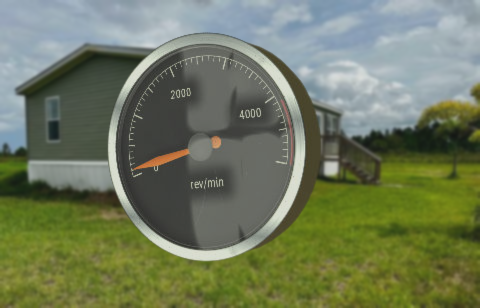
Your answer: 100 rpm
